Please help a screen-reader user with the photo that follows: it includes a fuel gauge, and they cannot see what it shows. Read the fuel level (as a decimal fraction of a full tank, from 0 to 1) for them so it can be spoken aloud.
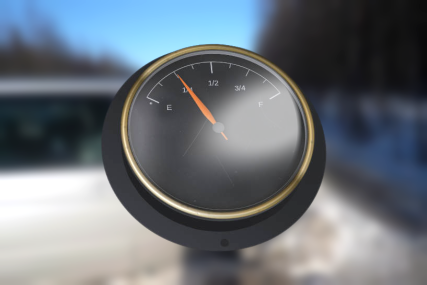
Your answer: 0.25
